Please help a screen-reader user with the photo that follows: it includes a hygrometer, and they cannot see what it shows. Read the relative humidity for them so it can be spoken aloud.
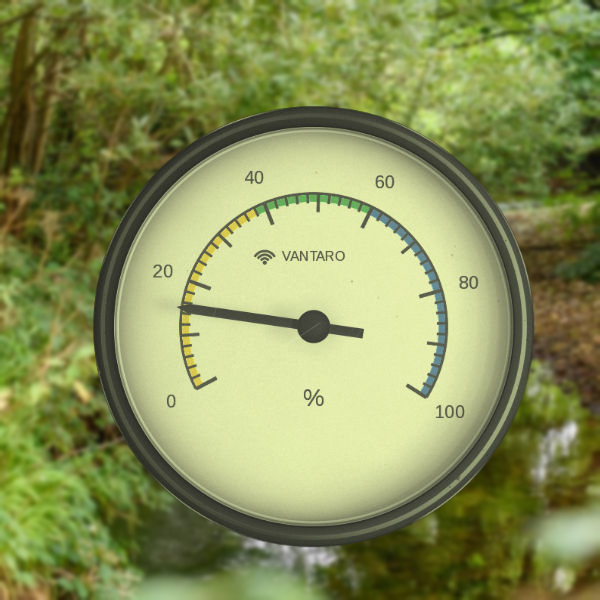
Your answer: 15 %
